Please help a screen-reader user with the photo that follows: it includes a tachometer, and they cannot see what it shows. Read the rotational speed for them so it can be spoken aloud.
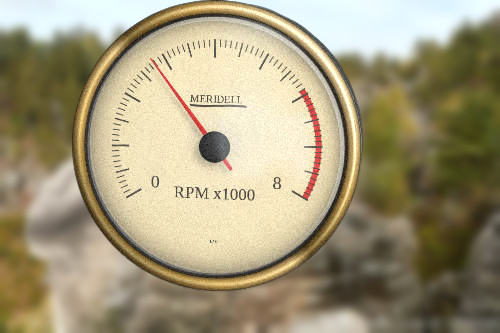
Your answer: 2800 rpm
